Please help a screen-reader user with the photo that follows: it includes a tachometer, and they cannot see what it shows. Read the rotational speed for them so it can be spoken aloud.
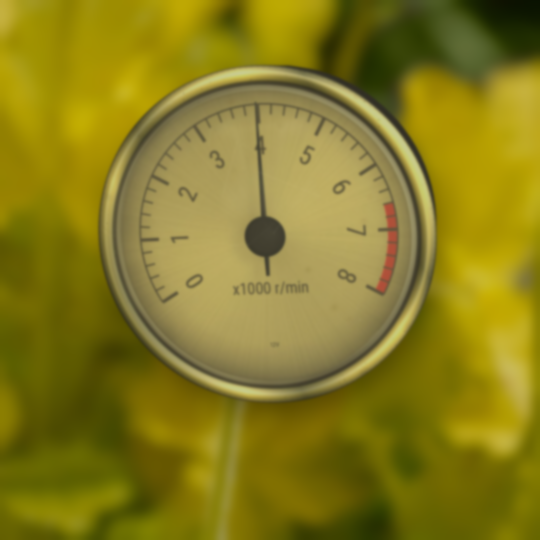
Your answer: 4000 rpm
